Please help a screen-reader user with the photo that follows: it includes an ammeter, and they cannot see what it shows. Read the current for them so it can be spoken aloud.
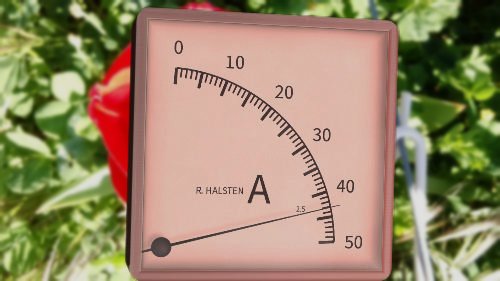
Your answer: 43 A
